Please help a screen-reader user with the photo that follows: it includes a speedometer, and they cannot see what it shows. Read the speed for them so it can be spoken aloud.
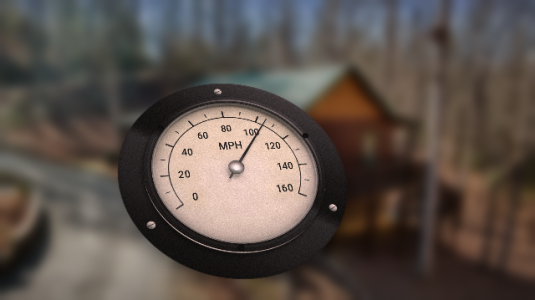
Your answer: 105 mph
